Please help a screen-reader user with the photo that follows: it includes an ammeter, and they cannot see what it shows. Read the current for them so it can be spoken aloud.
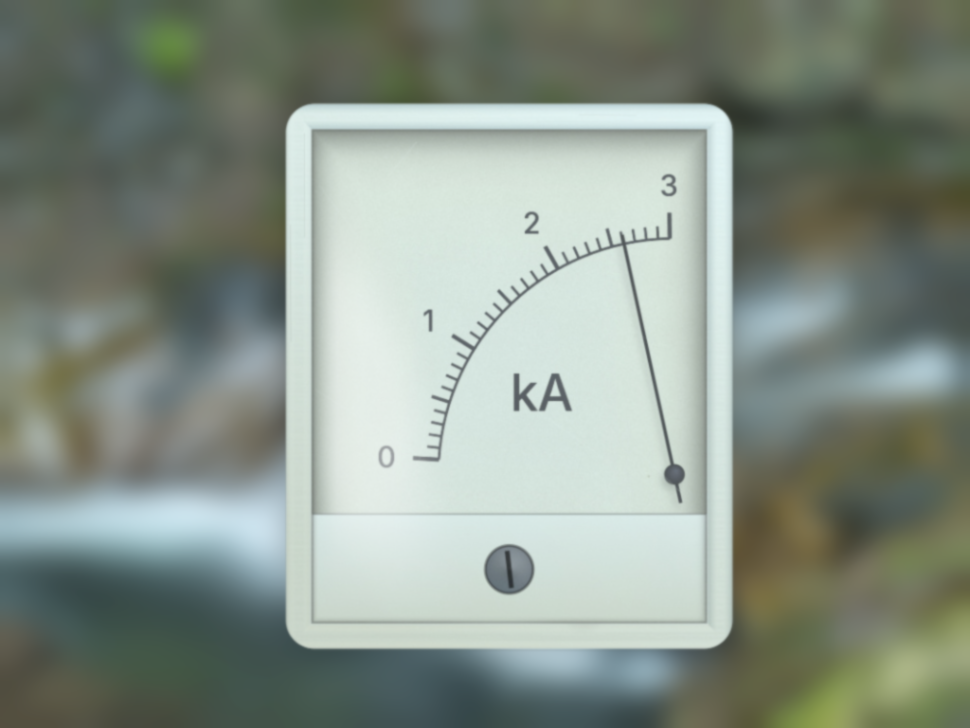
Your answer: 2.6 kA
